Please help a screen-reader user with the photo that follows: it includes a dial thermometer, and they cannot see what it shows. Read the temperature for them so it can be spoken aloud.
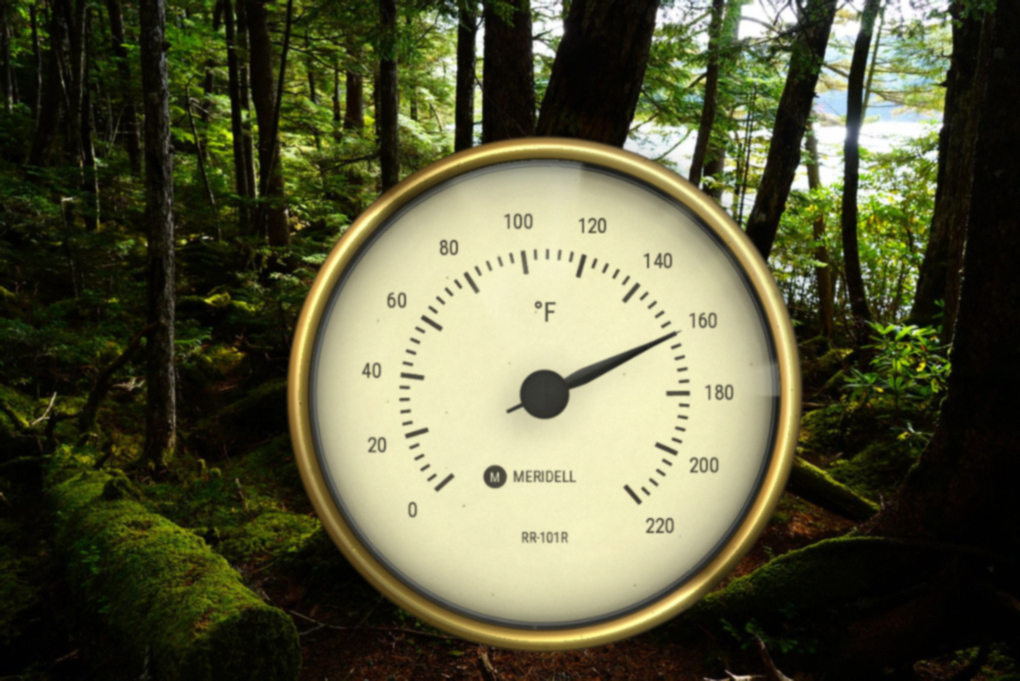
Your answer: 160 °F
